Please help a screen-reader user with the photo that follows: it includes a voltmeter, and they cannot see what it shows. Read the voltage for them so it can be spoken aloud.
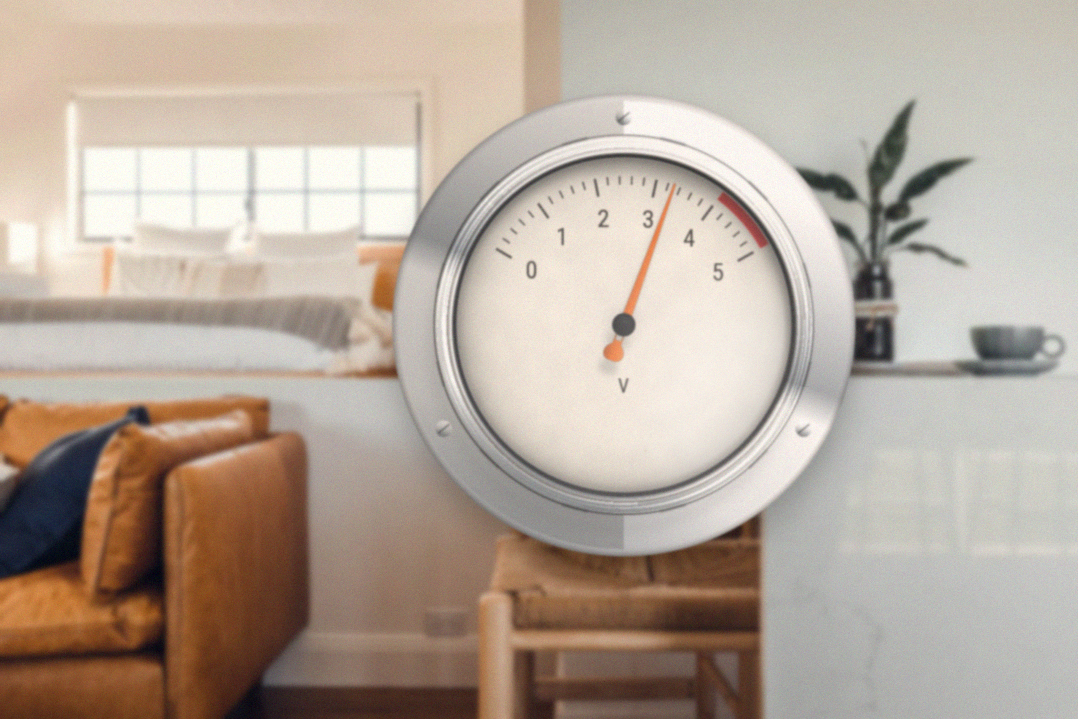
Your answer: 3.3 V
